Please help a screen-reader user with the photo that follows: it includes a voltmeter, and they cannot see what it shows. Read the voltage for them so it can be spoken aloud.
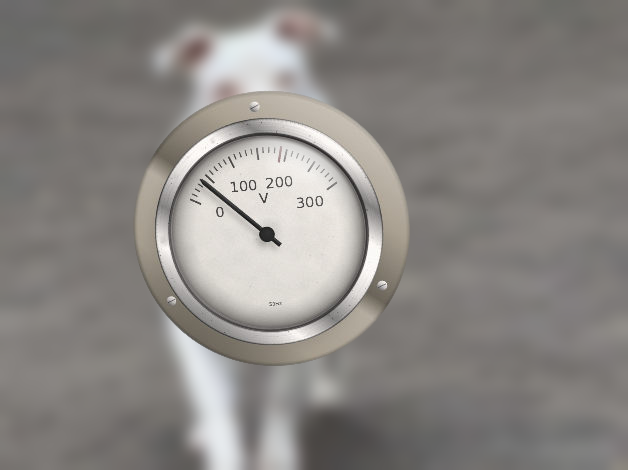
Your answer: 40 V
